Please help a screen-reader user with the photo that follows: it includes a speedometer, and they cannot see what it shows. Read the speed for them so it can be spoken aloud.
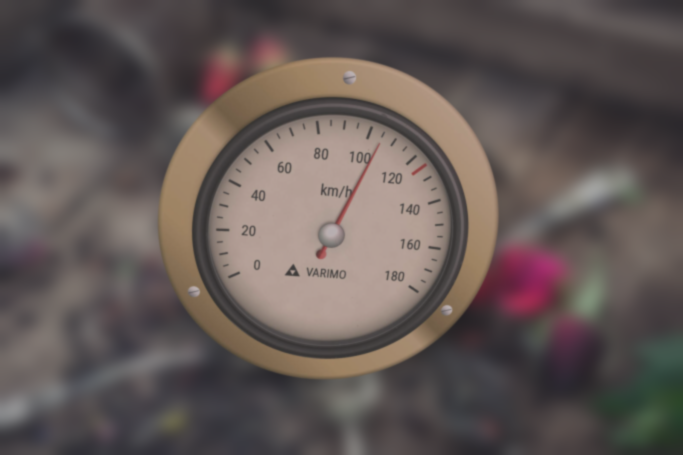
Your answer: 105 km/h
